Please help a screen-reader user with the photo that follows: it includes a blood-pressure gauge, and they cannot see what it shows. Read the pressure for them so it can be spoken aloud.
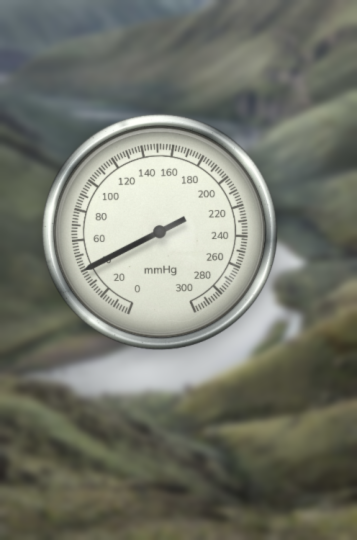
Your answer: 40 mmHg
